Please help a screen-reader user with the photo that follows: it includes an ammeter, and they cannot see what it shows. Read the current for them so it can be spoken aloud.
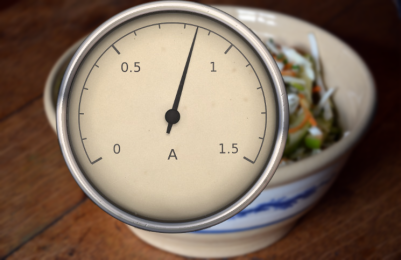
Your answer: 0.85 A
